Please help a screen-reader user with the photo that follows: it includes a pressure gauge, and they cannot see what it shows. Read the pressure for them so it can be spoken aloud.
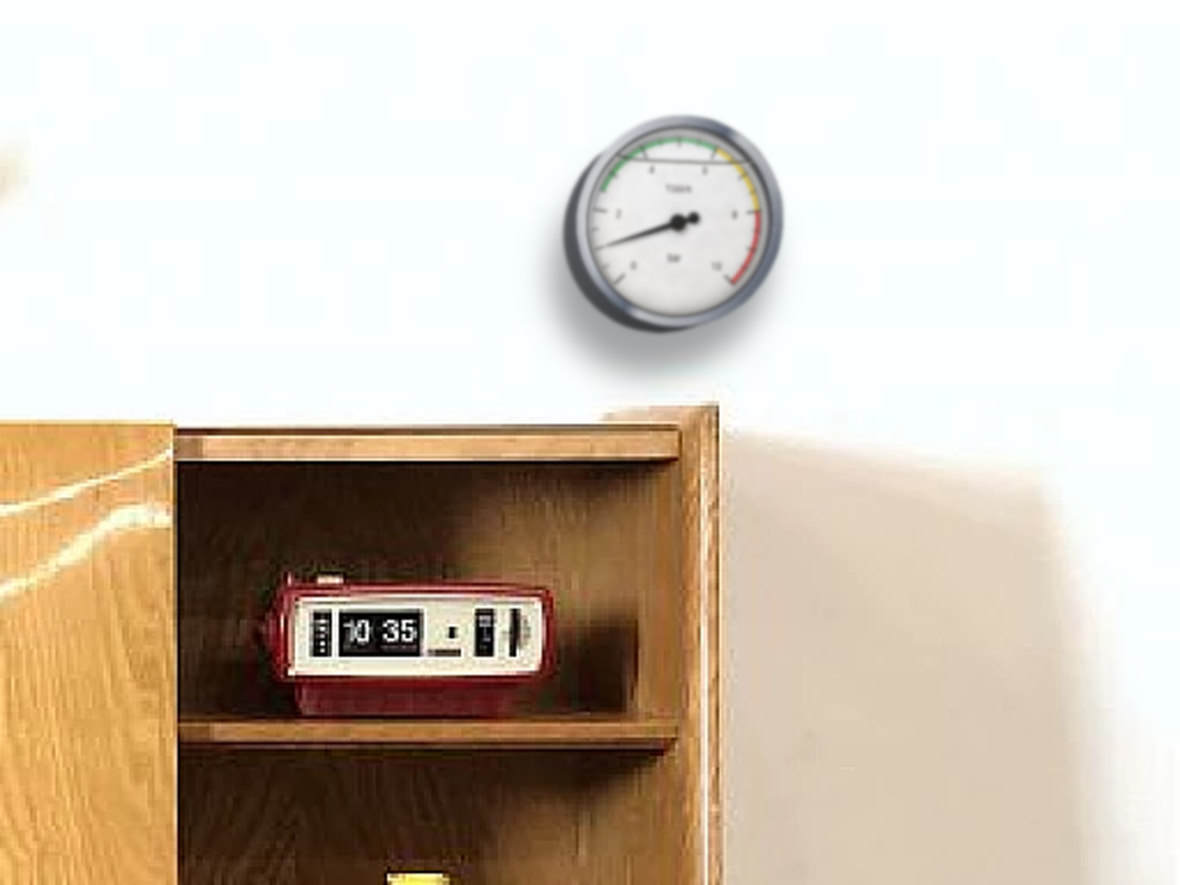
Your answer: 1 bar
